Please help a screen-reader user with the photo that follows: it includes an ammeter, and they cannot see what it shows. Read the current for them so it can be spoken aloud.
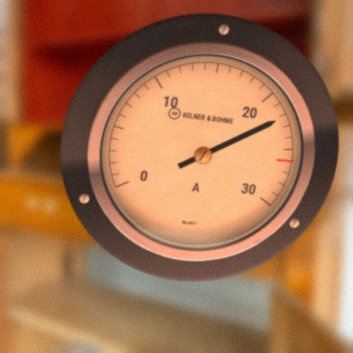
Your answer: 22 A
